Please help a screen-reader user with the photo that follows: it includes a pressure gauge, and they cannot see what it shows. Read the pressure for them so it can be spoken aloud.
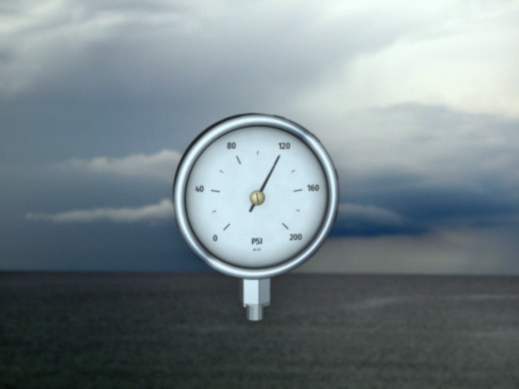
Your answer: 120 psi
